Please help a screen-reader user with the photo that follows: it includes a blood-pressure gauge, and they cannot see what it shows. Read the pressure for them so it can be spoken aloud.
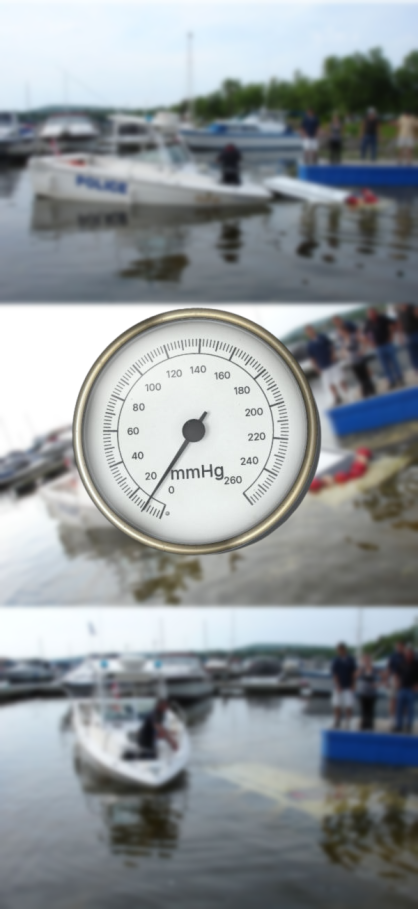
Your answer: 10 mmHg
